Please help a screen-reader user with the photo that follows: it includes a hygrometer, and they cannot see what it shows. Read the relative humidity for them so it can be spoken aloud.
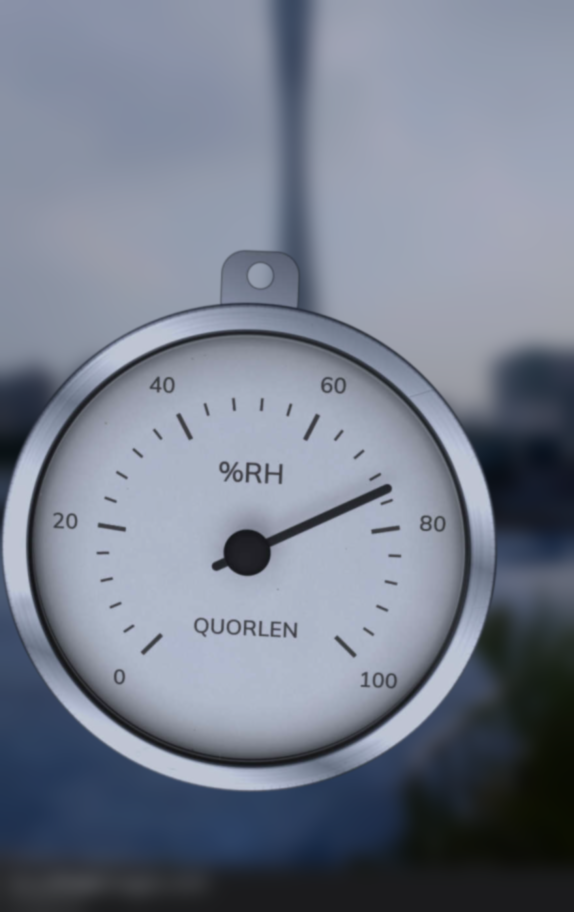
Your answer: 74 %
